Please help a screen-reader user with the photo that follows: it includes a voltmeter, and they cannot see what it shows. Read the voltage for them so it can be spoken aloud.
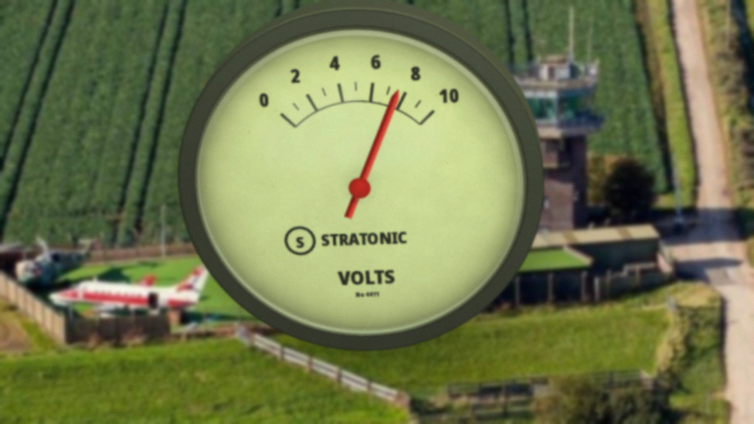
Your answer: 7.5 V
